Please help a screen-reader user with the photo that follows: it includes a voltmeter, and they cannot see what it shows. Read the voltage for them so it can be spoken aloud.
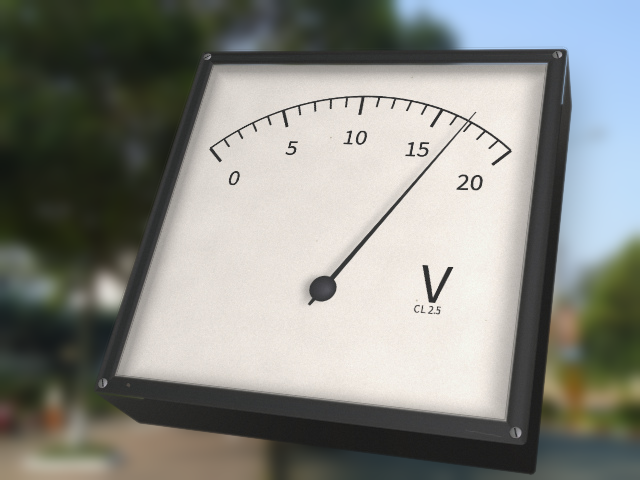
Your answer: 17 V
